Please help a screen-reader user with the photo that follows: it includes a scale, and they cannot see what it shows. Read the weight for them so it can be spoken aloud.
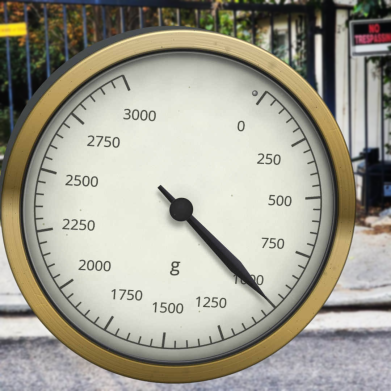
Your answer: 1000 g
